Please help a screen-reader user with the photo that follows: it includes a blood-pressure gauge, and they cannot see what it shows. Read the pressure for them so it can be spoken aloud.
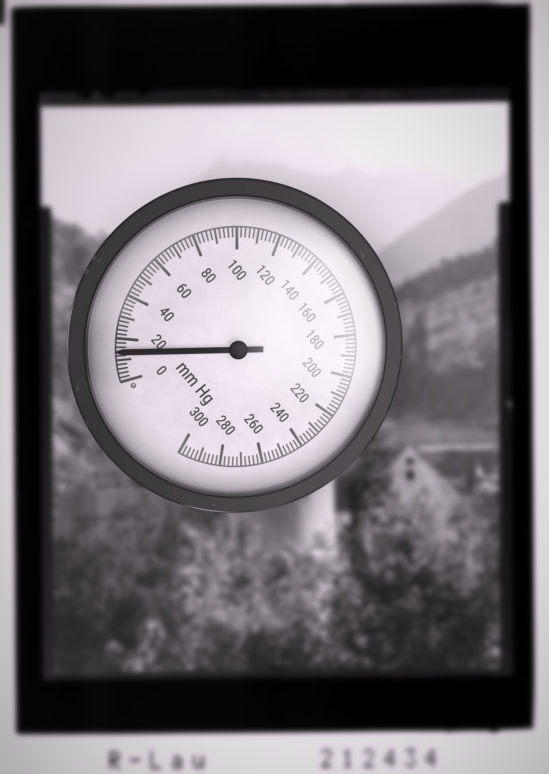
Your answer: 14 mmHg
